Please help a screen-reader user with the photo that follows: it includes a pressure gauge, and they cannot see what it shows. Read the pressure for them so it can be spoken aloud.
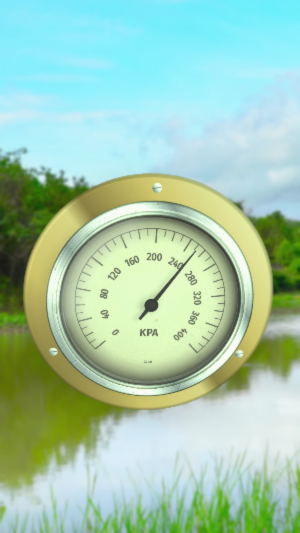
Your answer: 250 kPa
